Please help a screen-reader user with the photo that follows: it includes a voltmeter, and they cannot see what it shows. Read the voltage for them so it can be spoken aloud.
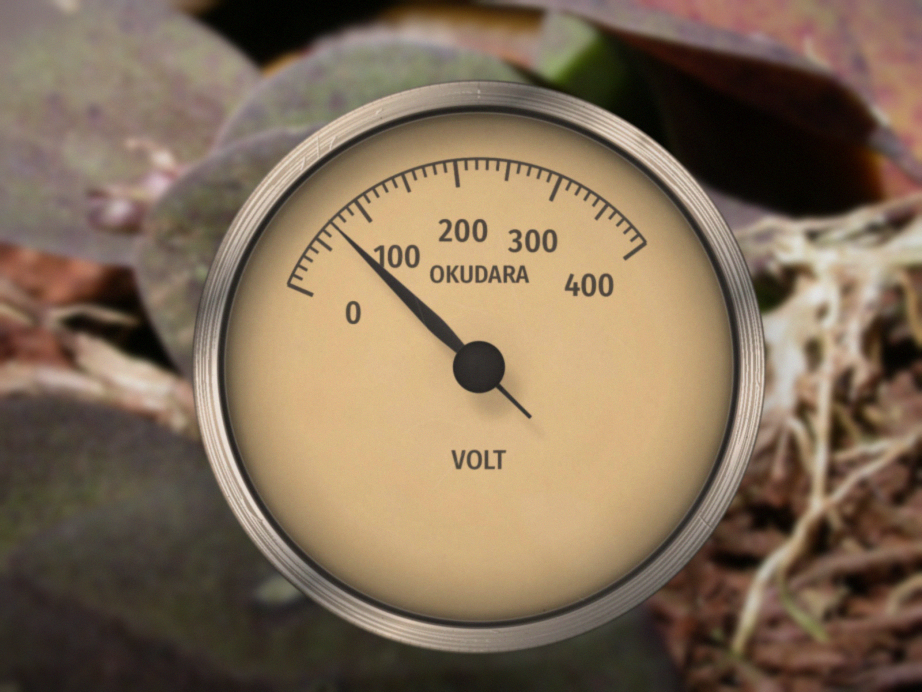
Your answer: 70 V
